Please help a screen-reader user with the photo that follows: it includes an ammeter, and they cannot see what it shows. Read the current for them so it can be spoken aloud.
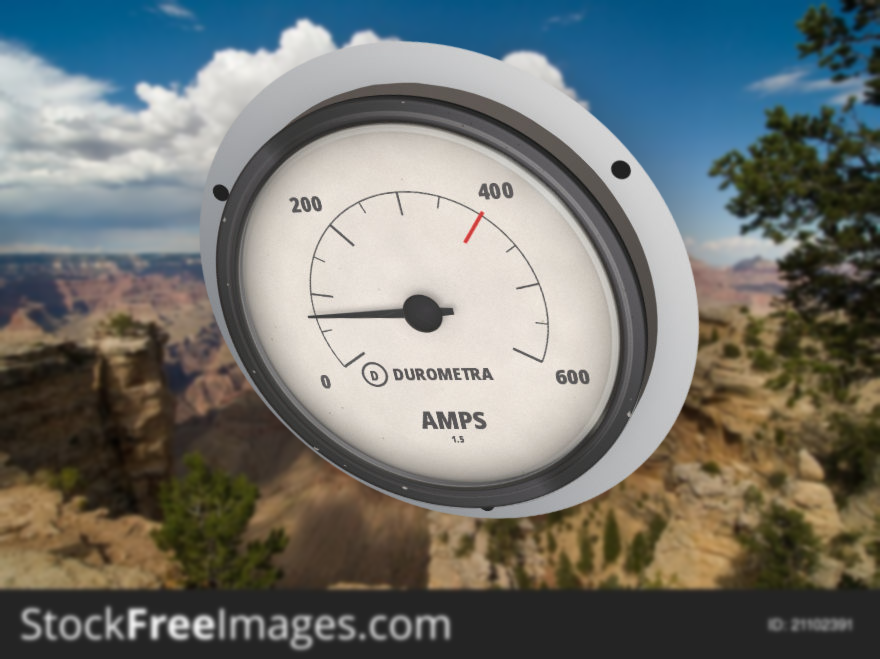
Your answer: 75 A
